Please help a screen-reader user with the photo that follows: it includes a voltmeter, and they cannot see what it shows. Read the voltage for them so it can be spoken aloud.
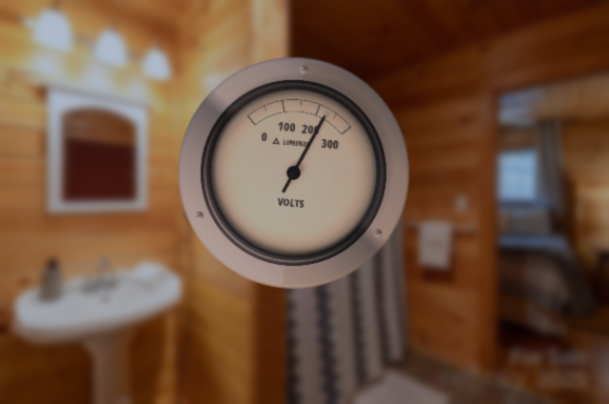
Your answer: 225 V
